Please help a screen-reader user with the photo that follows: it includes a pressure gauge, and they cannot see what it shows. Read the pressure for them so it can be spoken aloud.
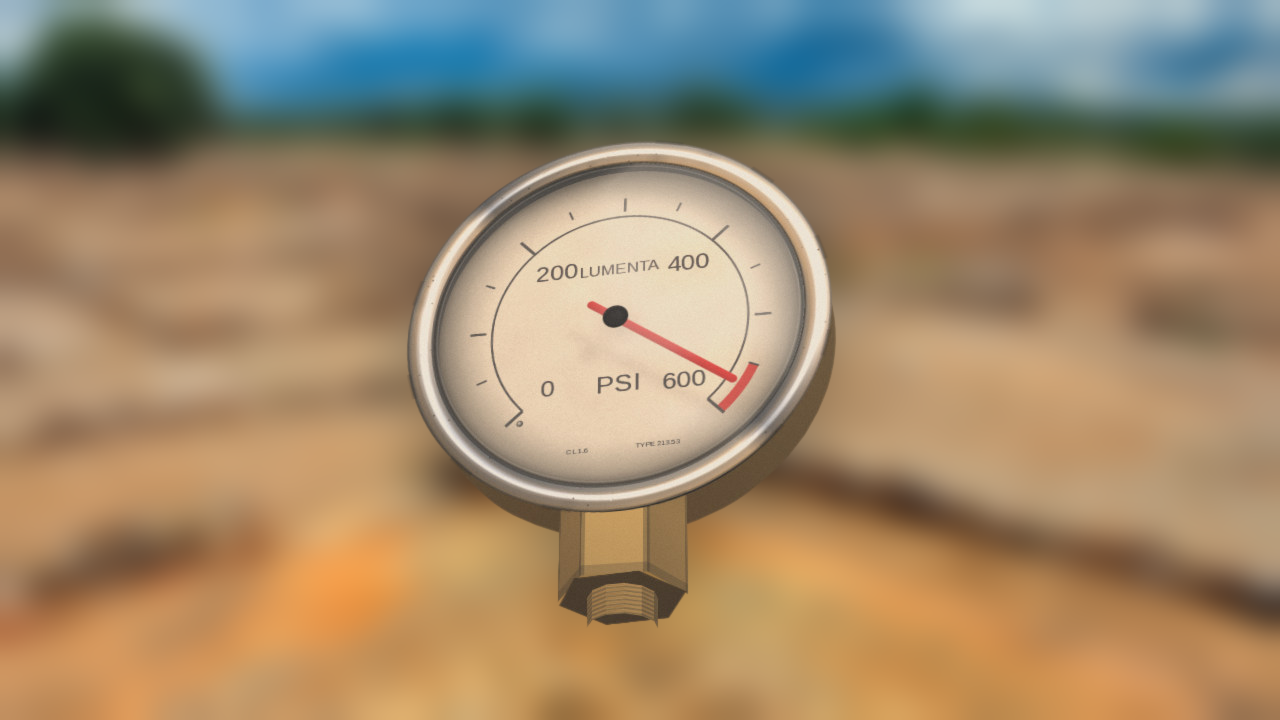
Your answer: 575 psi
